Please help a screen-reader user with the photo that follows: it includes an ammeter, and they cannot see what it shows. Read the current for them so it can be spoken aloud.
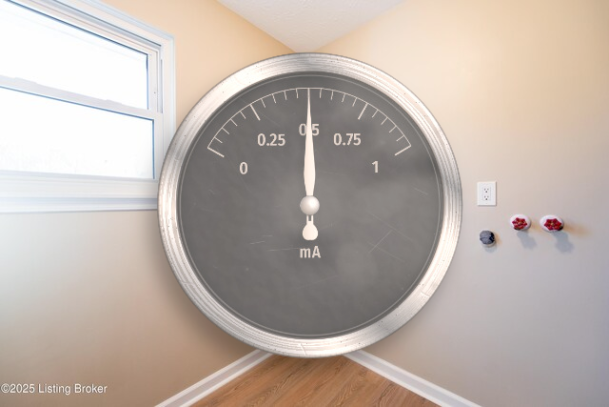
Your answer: 0.5 mA
